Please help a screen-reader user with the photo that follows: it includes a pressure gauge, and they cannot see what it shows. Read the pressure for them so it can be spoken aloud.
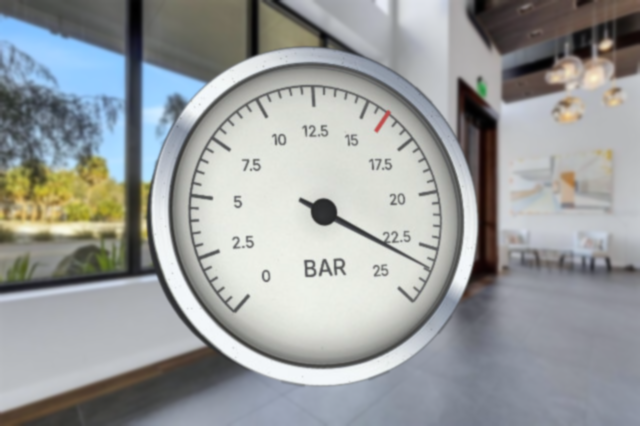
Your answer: 23.5 bar
